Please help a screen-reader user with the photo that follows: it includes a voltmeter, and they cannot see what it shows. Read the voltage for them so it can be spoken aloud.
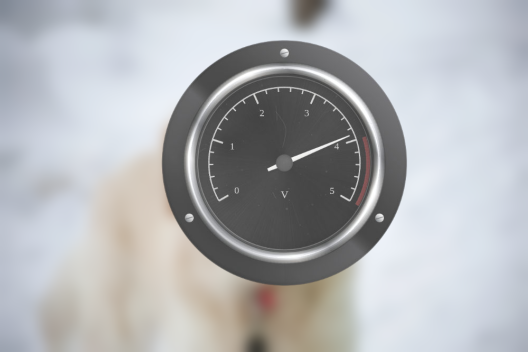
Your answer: 3.9 V
